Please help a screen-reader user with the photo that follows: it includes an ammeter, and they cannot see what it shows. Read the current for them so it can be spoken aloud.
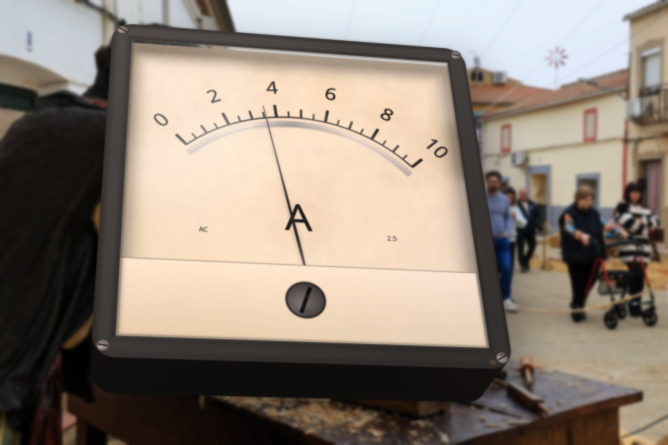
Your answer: 3.5 A
